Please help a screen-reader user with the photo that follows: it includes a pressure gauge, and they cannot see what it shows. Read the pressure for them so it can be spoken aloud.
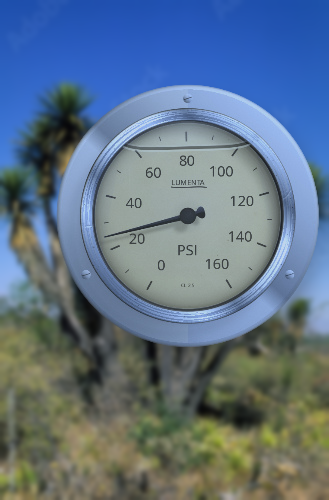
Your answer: 25 psi
